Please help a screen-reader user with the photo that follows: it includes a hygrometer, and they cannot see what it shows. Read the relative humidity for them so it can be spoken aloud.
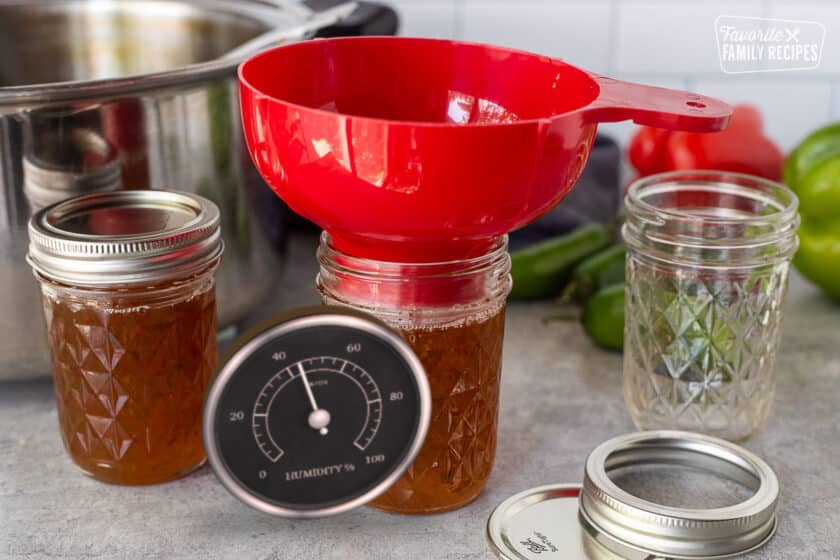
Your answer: 44 %
